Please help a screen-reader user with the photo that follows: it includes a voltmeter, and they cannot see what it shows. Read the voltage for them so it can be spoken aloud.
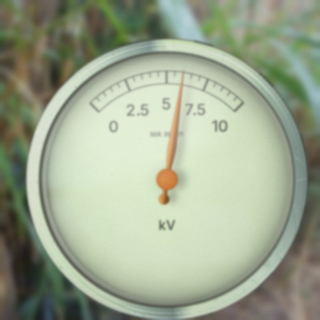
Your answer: 6 kV
